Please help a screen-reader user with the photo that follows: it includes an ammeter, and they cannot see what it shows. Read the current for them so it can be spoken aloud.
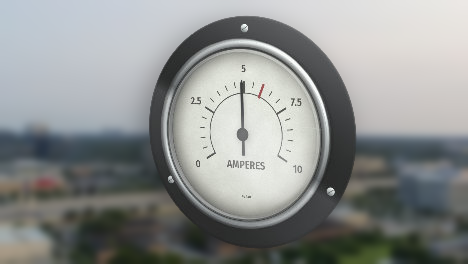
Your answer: 5 A
